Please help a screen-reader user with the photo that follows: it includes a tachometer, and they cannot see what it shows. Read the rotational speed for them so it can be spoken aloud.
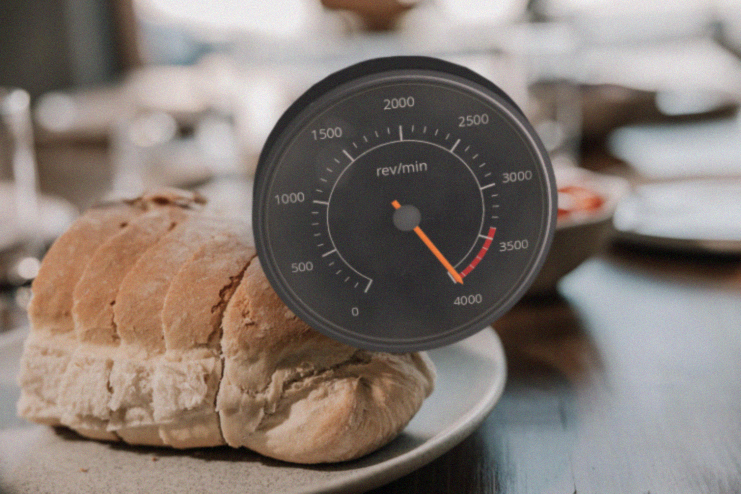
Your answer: 3950 rpm
